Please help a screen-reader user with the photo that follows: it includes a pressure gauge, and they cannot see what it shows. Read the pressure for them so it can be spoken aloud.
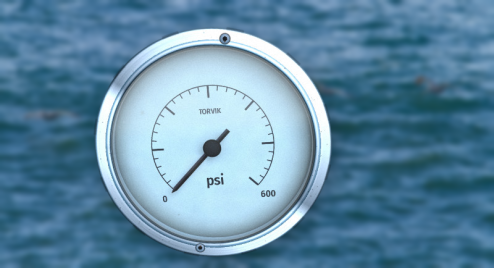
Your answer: 0 psi
